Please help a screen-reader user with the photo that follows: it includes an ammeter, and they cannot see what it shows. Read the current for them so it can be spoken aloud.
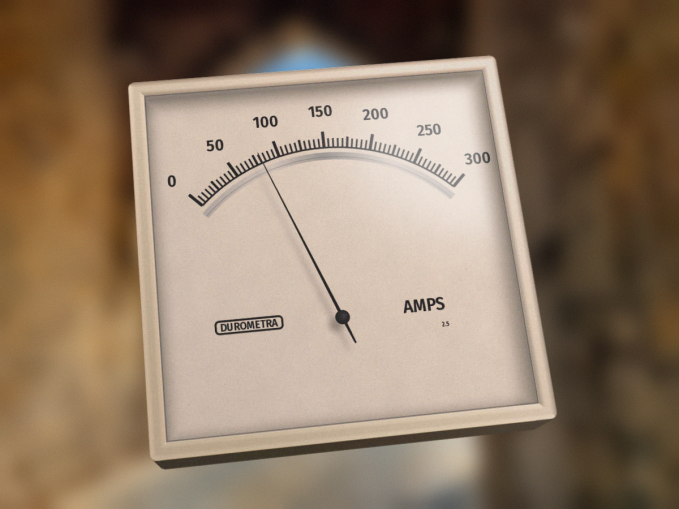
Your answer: 80 A
